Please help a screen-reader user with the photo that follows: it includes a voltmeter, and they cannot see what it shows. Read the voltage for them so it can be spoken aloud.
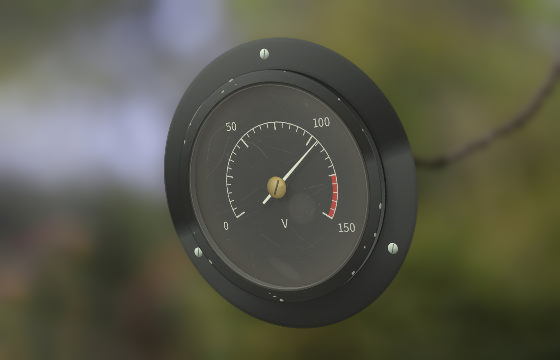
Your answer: 105 V
